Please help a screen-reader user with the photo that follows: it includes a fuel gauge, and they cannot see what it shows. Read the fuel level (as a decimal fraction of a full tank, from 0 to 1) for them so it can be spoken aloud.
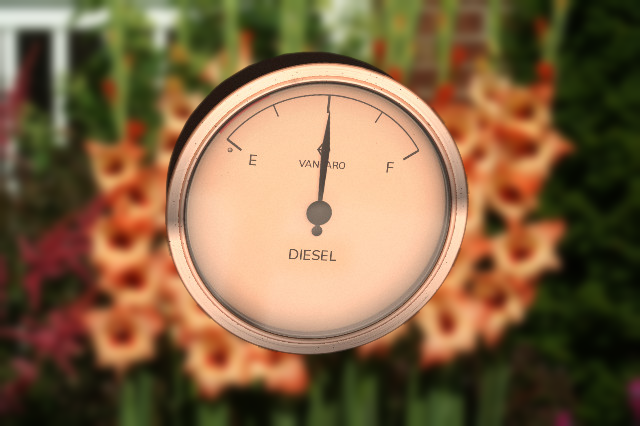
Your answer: 0.5
